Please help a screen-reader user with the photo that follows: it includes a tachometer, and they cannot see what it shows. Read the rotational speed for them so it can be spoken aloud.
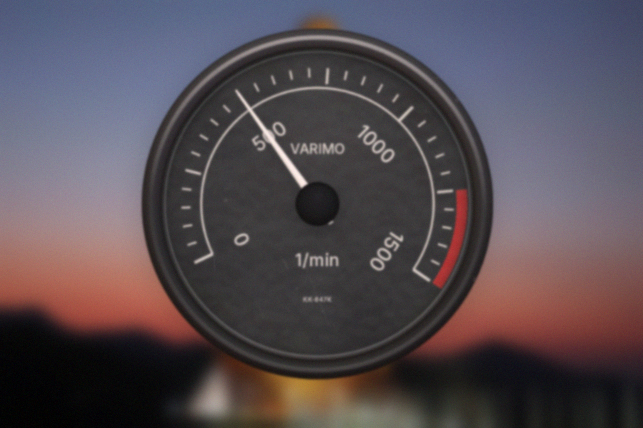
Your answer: 500 rpm
